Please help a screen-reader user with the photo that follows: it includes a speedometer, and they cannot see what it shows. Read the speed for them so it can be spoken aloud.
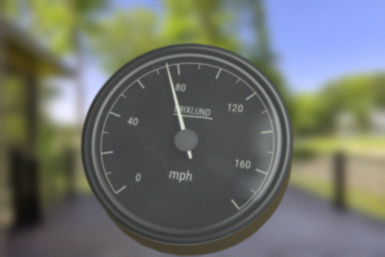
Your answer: 75 mph
